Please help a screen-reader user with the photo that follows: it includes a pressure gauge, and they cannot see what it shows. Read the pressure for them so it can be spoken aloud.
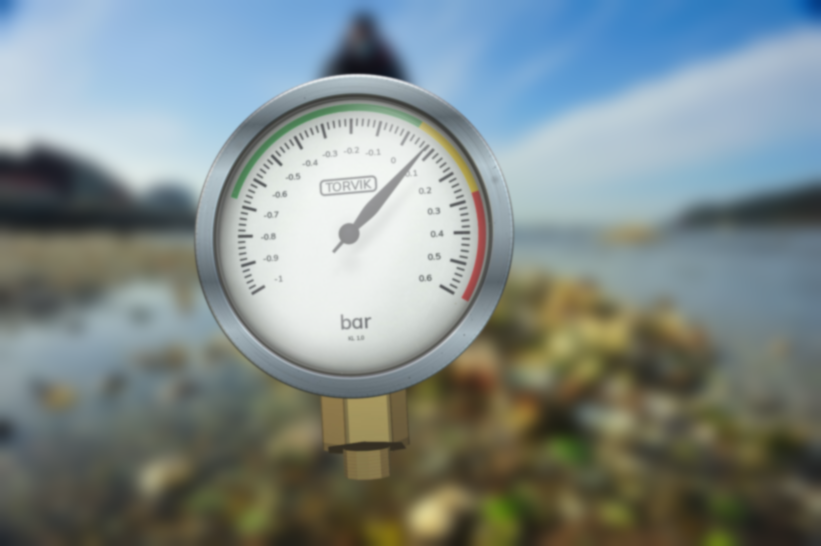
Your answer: 0.08 bar
